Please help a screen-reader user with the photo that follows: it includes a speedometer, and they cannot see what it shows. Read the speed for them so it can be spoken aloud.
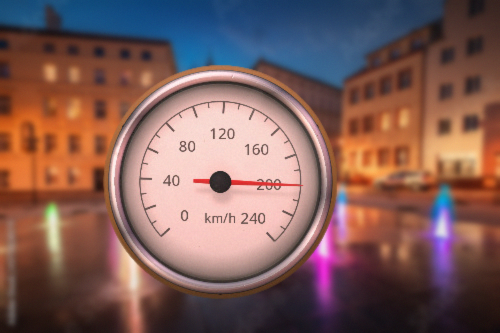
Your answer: 200 km/h
